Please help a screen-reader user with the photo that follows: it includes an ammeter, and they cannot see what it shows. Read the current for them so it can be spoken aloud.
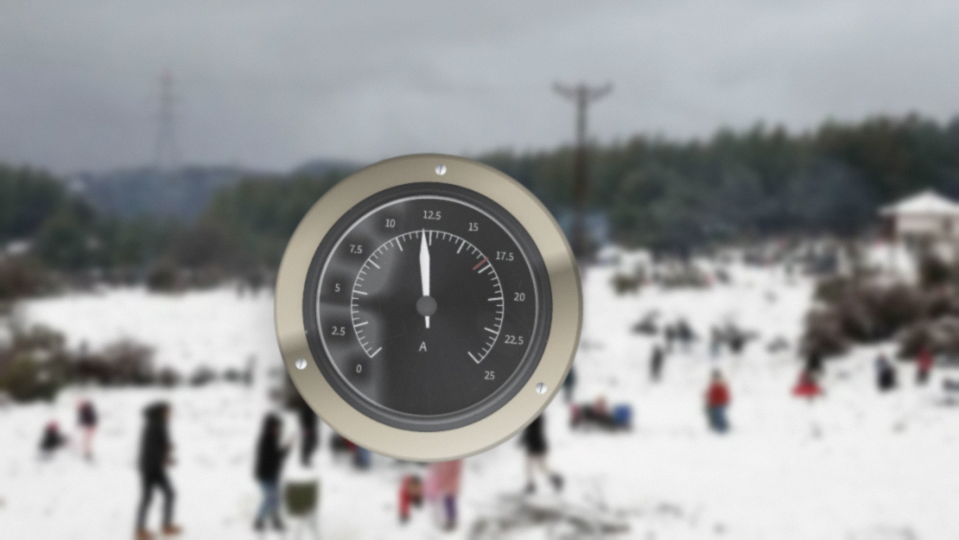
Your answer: 12 A
